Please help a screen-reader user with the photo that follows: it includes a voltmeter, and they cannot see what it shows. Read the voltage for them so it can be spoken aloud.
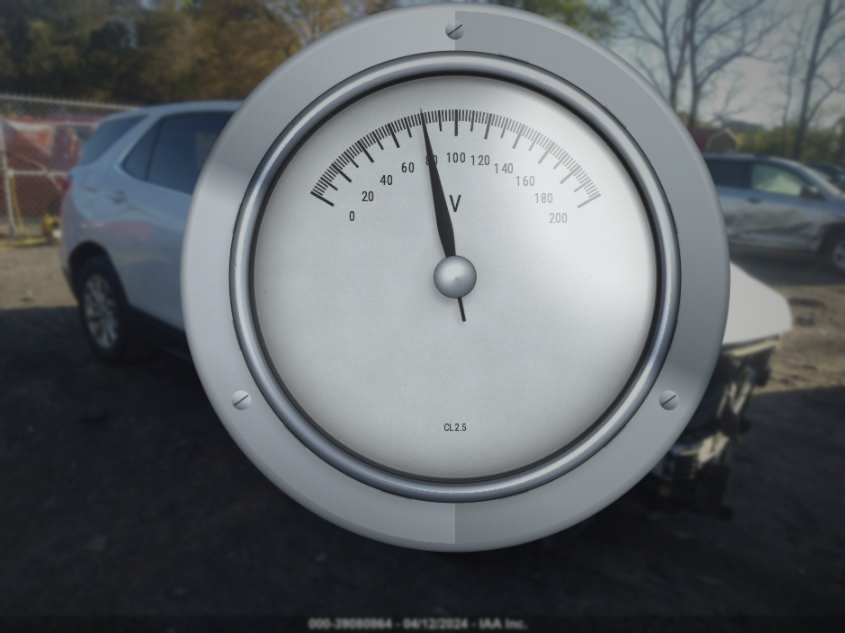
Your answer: 80 V
